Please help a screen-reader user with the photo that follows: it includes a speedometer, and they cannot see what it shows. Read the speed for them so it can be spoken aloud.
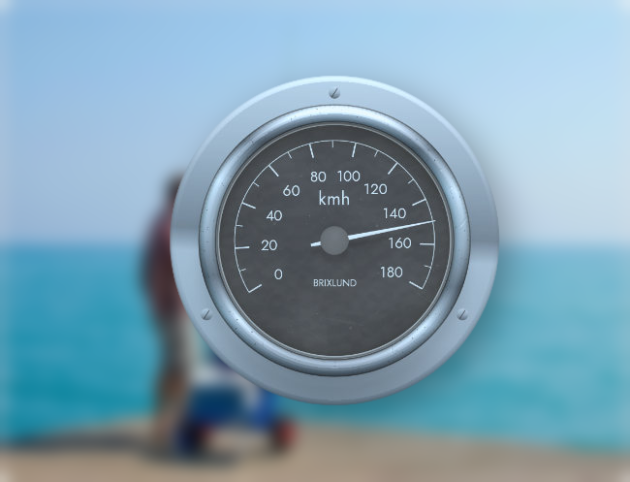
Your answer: 150 km/h
